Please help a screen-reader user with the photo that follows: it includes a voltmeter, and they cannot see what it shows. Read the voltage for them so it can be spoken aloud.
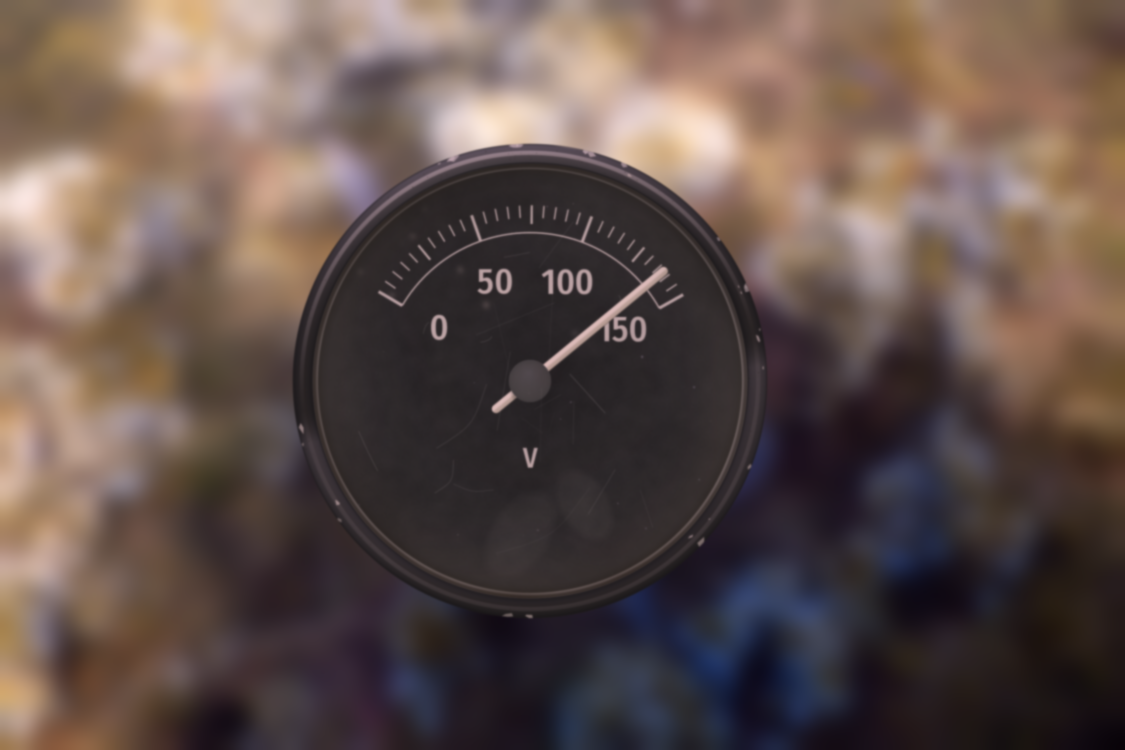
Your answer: 137.5 V
